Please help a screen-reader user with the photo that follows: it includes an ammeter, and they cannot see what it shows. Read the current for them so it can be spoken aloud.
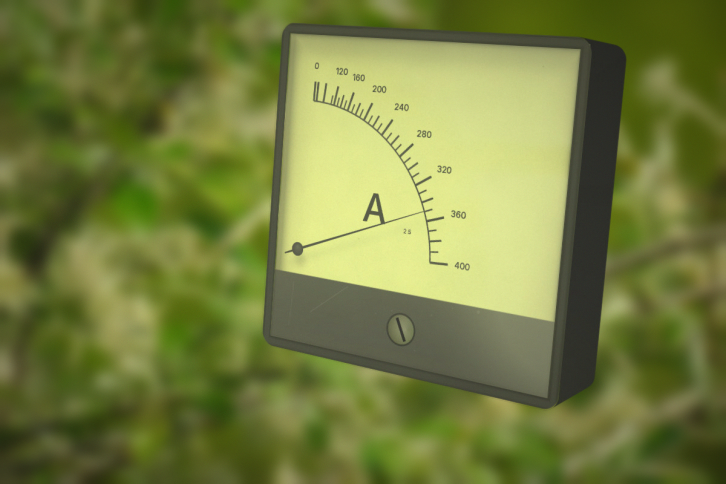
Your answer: 350 A
